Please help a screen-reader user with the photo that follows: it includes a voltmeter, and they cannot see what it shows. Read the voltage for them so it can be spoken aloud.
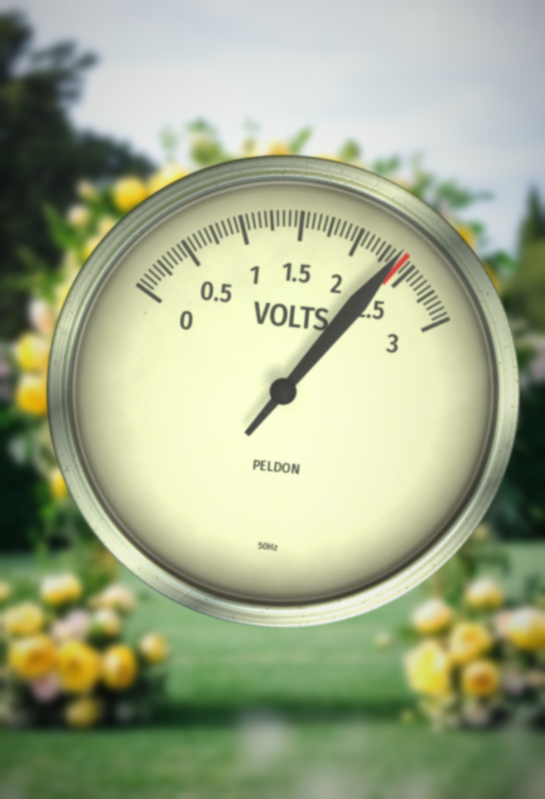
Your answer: 2.35 V
